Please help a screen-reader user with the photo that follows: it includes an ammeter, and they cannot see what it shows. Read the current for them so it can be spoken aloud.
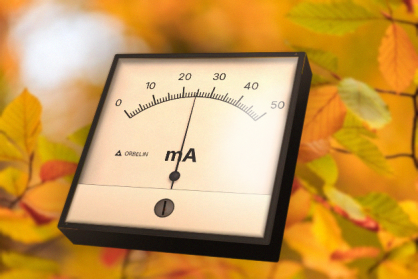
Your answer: 25 mA
